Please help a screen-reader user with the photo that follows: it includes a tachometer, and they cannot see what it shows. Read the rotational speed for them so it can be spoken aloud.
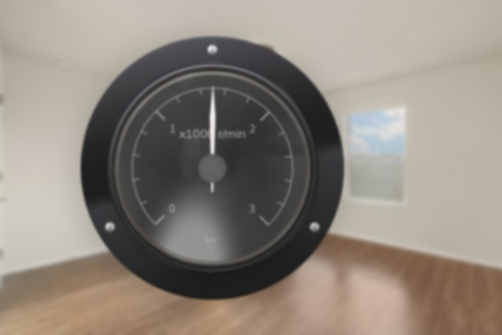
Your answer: 1500 rpm
